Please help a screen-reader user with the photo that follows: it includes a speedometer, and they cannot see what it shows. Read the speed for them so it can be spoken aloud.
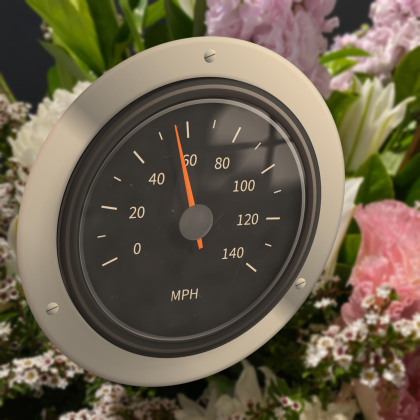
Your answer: 55 mph
